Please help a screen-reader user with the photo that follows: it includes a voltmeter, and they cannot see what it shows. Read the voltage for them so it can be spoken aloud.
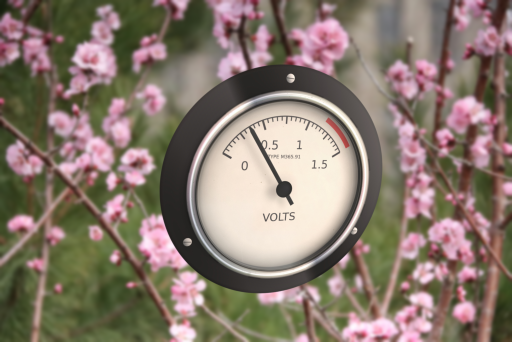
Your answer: 0.35 V
